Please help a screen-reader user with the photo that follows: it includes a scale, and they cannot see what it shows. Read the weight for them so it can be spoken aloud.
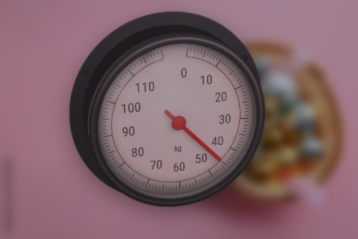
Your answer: 45 kg
